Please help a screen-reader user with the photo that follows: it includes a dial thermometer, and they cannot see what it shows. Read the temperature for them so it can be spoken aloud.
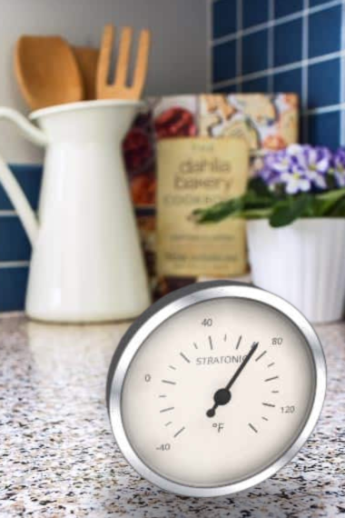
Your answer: 70 °F
